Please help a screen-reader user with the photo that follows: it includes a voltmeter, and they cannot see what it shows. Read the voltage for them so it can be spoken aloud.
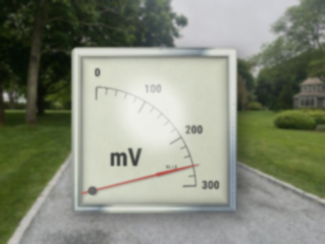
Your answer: 260 mV
